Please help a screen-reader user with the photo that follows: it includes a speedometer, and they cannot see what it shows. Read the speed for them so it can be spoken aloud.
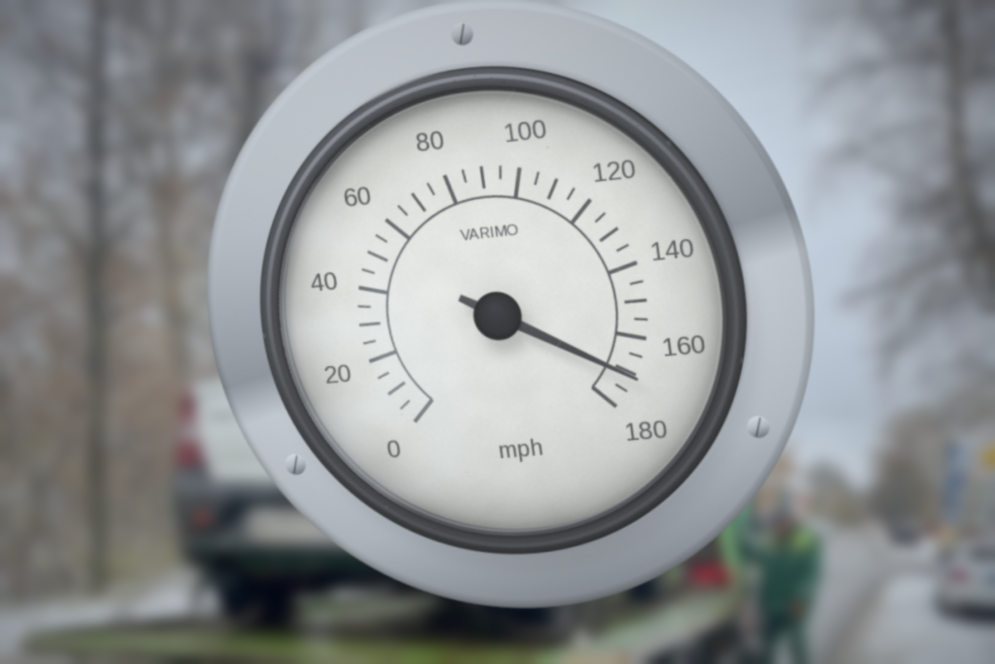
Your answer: 170 mph
